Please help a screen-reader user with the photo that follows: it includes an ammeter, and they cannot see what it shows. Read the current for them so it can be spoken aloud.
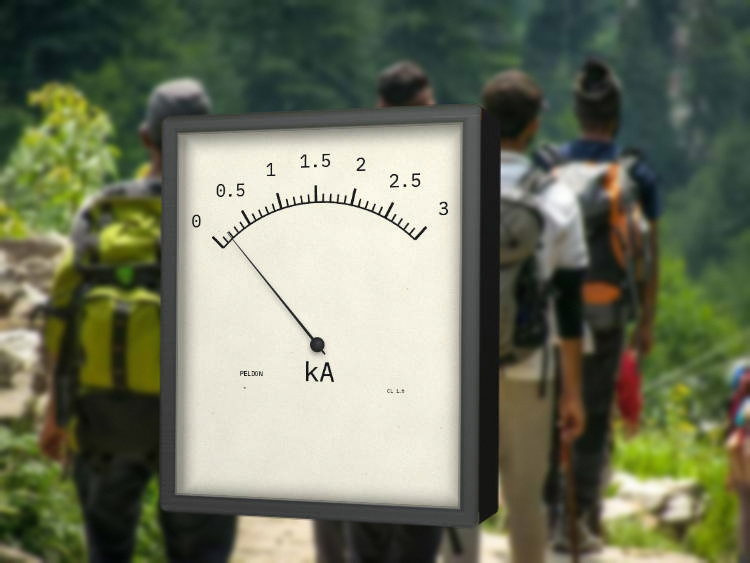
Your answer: 0.2 kA
